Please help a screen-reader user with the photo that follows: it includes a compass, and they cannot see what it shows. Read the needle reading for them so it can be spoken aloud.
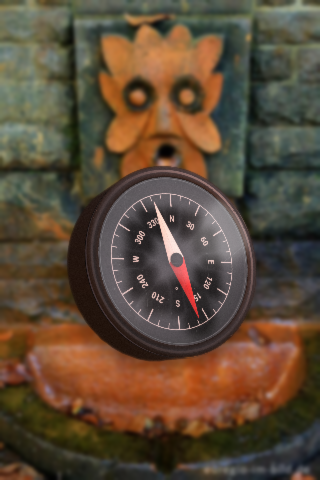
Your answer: 160 °
